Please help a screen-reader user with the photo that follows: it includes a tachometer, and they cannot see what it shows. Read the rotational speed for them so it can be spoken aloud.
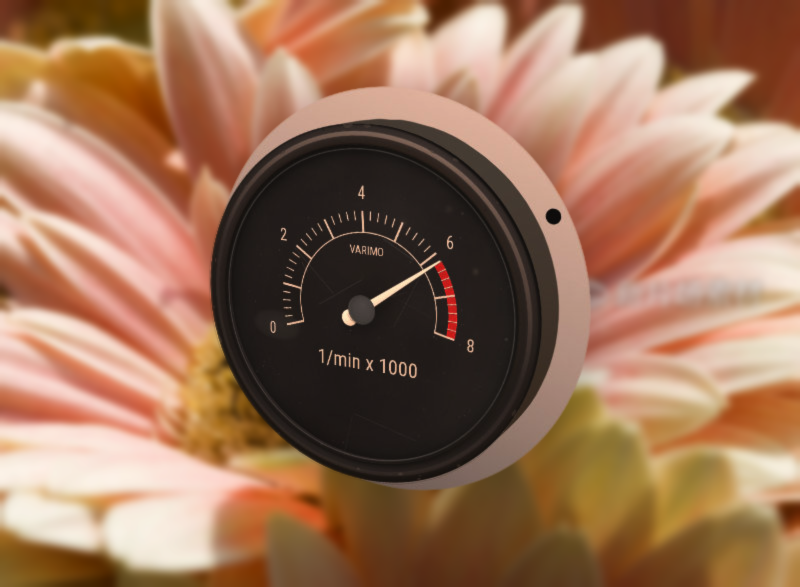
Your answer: 6200 rpm
